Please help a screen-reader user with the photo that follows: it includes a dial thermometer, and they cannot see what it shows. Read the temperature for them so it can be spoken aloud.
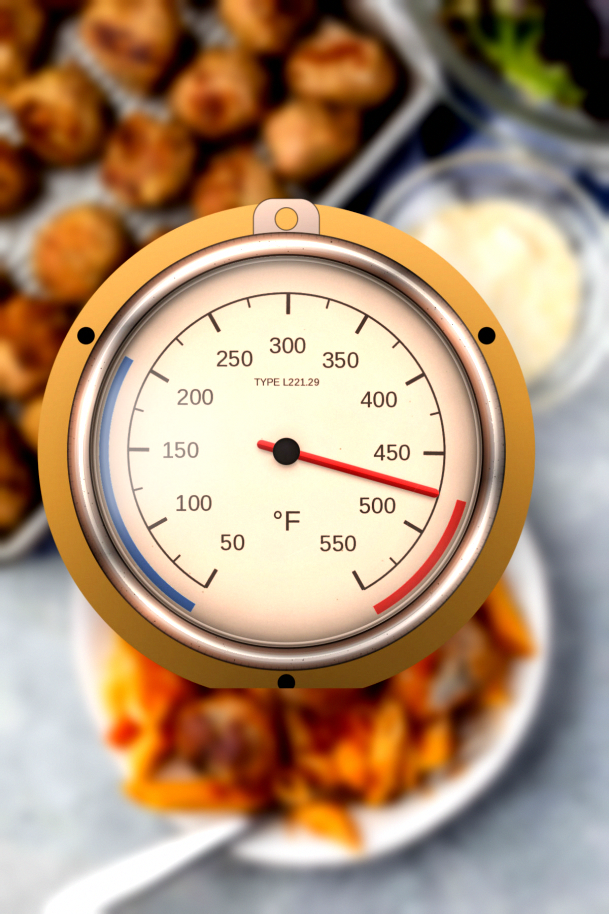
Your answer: 475 °F
